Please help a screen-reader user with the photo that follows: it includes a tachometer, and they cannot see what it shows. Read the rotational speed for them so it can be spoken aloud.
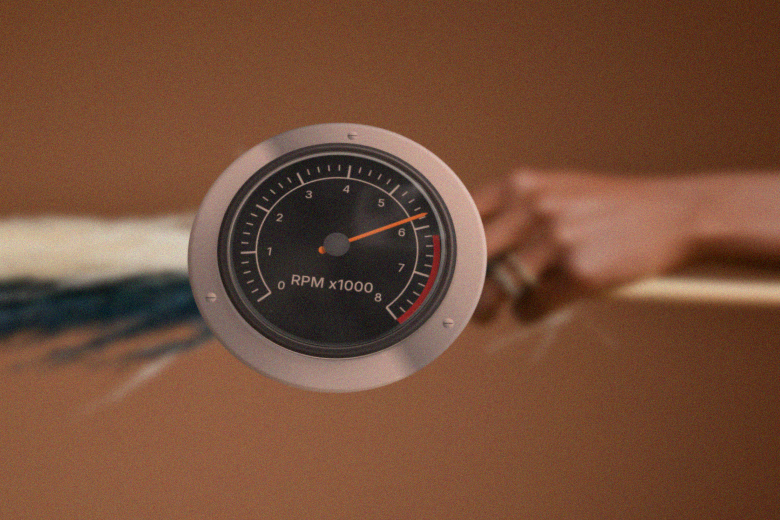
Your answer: 5800 rpm
